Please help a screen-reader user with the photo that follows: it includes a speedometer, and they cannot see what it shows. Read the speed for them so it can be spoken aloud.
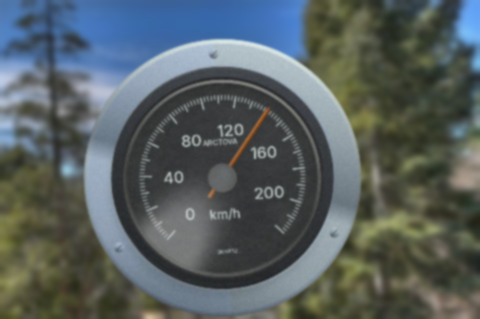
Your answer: 140 km/h
